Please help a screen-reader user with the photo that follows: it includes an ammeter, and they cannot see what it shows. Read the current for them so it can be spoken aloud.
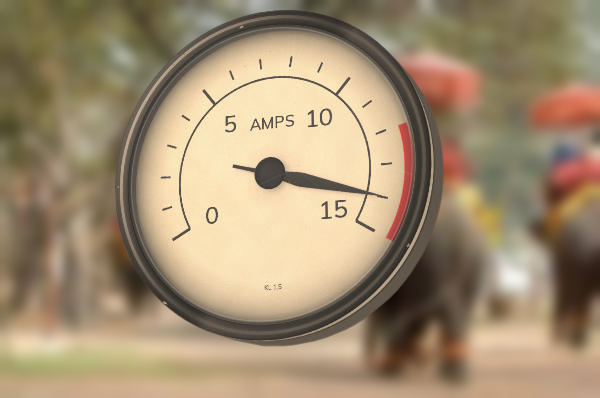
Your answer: 14 A
